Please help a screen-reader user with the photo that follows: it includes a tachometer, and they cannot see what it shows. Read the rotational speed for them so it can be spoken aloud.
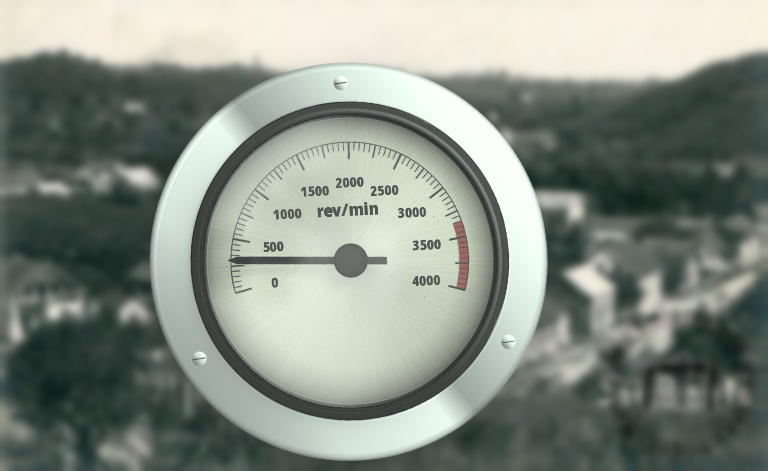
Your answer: 300 rpm
